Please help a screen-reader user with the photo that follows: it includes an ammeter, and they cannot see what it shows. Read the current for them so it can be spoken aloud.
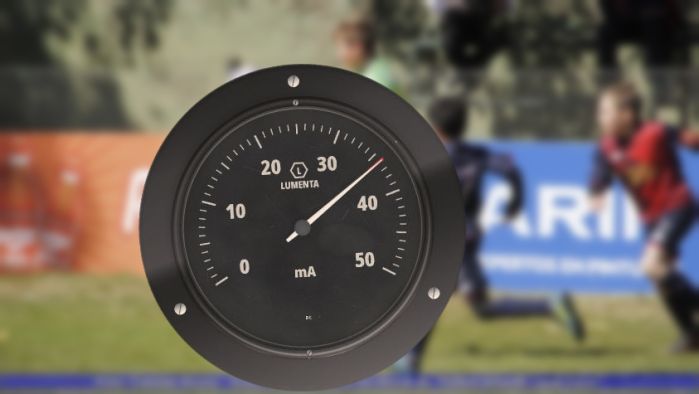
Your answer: 36 mA
